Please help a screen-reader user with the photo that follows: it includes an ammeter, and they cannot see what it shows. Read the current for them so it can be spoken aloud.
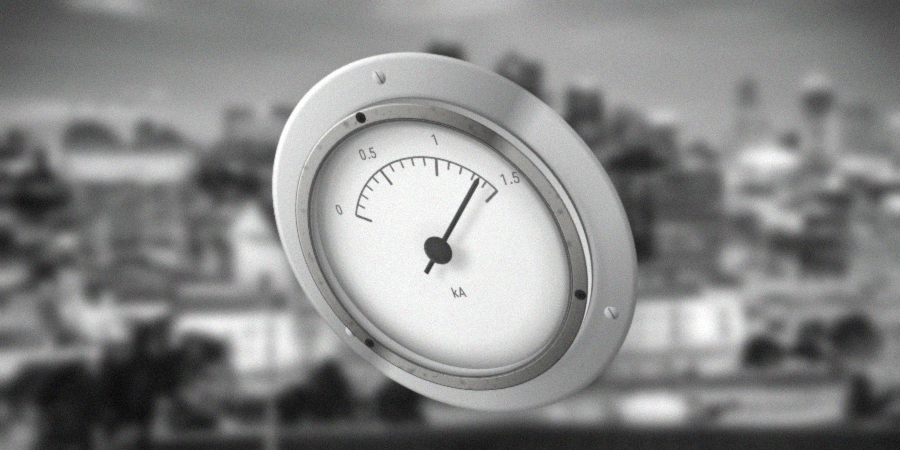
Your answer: 1.35 kA
